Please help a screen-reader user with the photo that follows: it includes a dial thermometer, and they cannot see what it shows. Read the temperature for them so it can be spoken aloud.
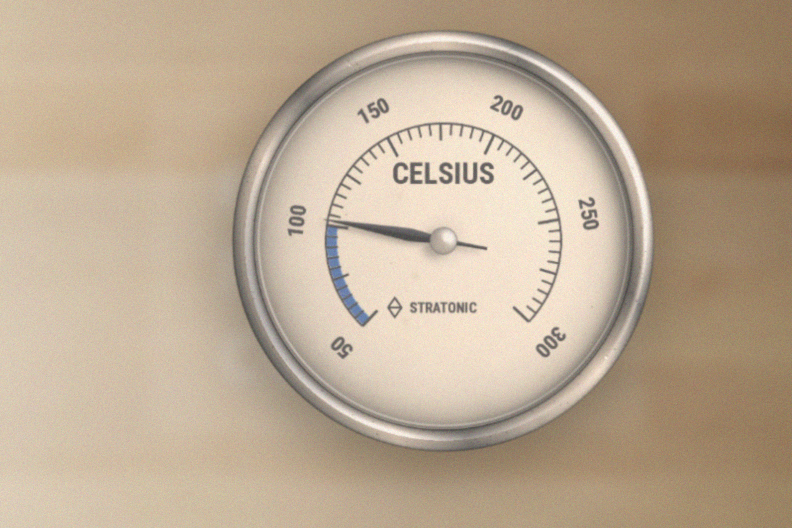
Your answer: 102.5 °C
